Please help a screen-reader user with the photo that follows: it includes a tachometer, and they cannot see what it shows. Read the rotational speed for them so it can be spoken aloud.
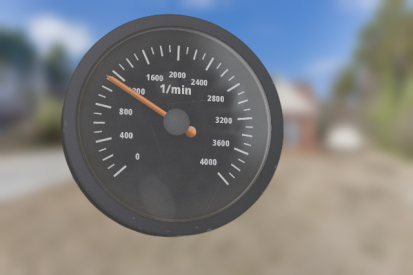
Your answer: 1100 rpm
